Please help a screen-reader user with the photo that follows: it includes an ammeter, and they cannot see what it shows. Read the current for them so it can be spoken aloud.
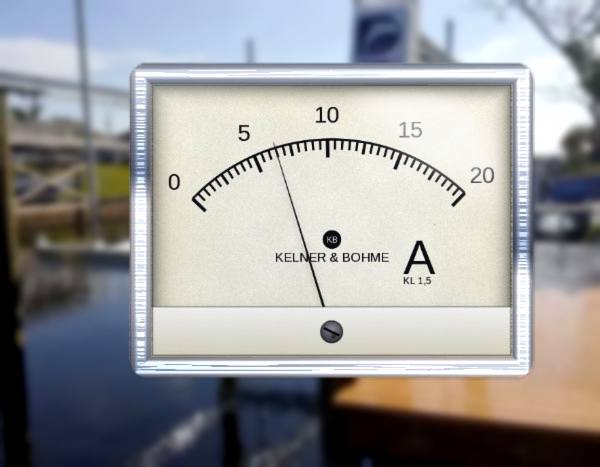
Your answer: 6.5 A
